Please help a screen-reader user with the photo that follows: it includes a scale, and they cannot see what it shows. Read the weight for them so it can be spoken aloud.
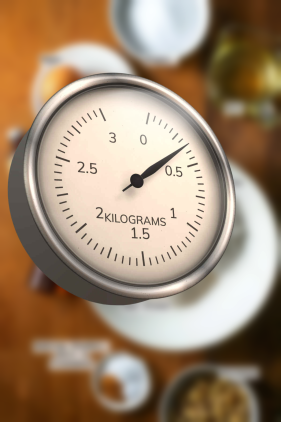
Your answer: 0.35 kg
